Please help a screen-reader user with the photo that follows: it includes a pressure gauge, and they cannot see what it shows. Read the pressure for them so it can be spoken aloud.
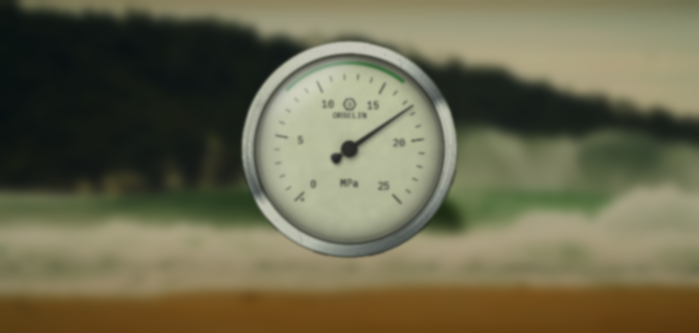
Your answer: 17.5 MPa
